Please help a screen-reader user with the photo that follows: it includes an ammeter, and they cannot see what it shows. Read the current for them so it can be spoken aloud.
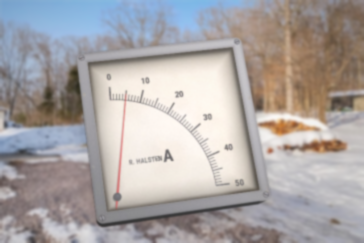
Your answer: 5 A
